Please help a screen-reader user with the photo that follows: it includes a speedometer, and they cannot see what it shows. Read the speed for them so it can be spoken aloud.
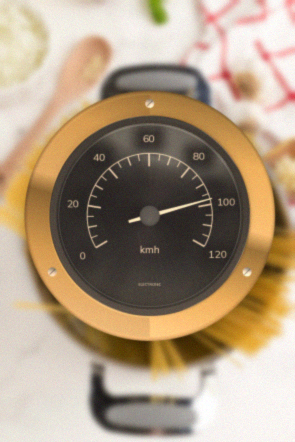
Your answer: 97.5 km/h
